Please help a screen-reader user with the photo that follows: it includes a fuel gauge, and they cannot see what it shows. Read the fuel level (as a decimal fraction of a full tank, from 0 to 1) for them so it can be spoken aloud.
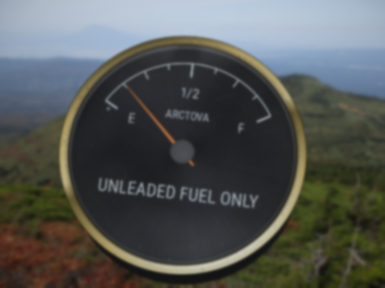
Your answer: 0.125
